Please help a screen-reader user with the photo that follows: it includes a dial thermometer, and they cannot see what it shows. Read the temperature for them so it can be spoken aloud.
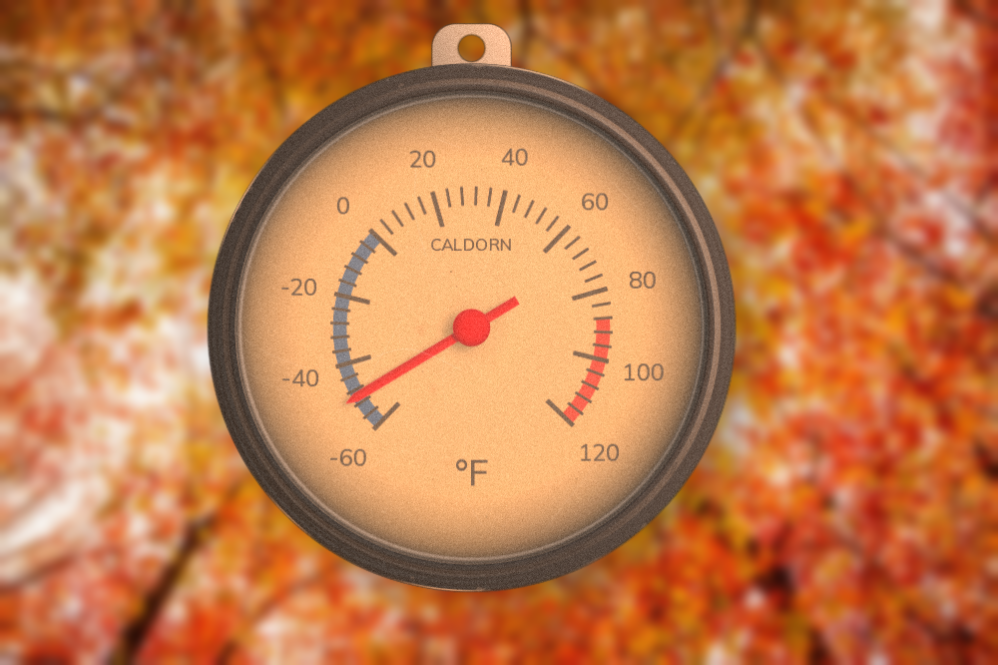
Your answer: -50 °F
